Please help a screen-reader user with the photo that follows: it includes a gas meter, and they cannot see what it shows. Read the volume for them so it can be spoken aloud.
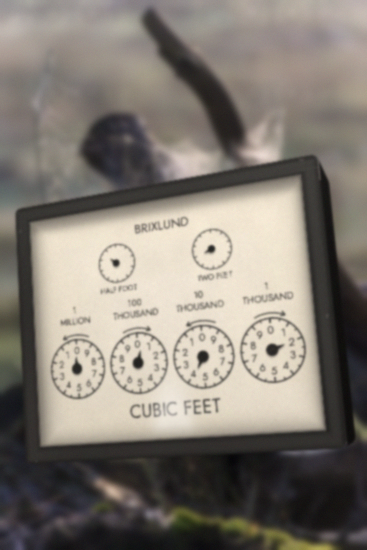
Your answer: 4200 ft³
